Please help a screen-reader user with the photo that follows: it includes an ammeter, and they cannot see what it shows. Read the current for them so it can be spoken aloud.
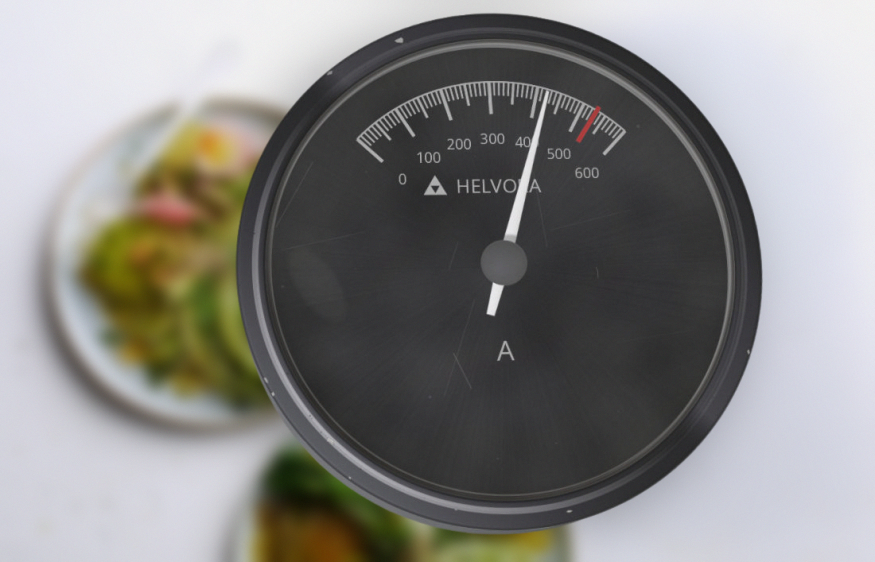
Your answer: 420 A
